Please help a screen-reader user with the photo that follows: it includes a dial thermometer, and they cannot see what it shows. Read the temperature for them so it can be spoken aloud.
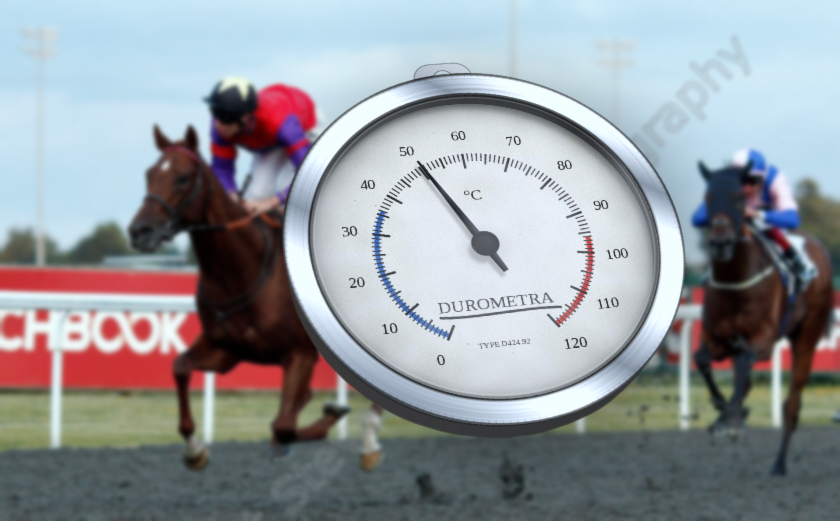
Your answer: 50 °C
